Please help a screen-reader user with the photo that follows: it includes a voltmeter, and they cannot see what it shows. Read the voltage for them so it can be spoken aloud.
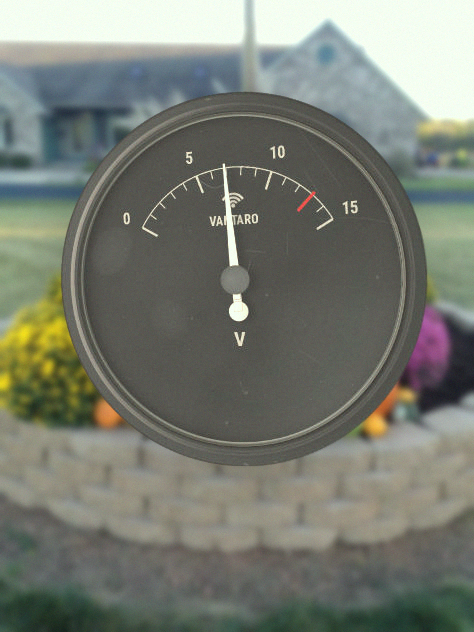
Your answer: 7 V
